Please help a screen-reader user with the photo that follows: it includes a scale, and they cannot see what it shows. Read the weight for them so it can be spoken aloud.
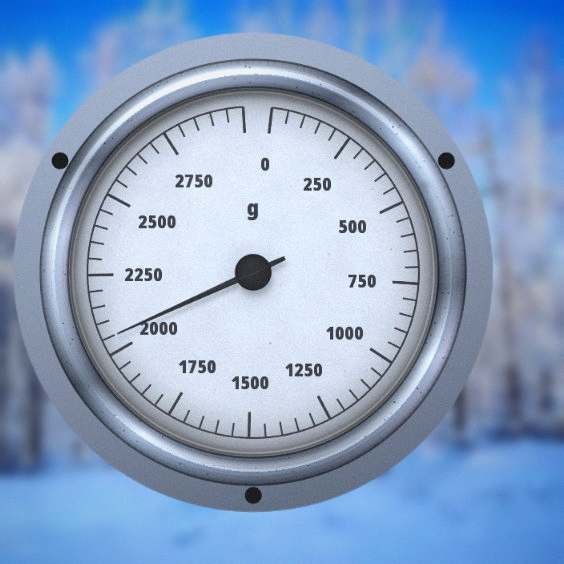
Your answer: 2050 g
